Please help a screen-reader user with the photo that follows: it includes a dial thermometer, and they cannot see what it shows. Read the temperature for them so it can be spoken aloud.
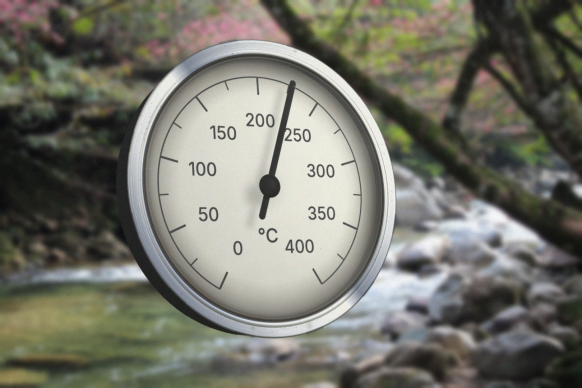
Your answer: 225 °C
